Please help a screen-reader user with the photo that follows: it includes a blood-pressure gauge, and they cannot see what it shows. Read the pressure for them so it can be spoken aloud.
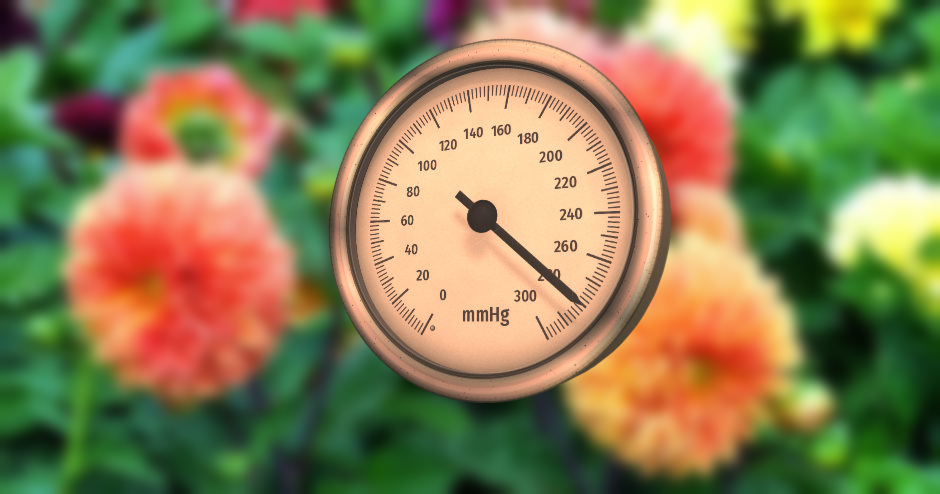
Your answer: 280 mmHg
